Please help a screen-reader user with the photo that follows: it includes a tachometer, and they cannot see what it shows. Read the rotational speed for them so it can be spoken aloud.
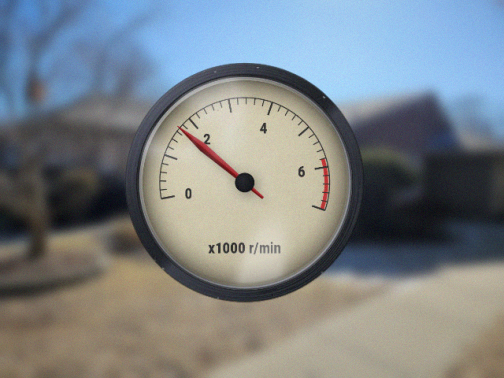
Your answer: 1700 rpm
